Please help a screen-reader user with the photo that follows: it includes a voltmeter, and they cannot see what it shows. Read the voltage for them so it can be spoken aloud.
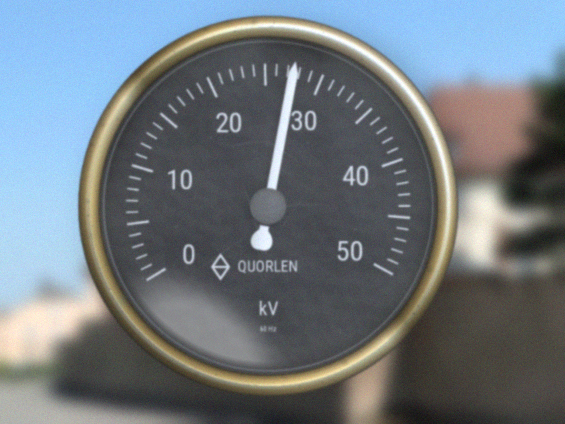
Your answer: 27.5 kV
